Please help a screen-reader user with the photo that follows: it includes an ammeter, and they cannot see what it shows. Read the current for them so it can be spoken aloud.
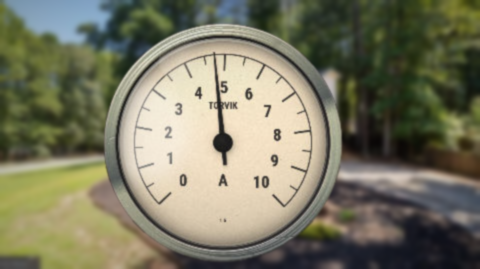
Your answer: 4.75 A
